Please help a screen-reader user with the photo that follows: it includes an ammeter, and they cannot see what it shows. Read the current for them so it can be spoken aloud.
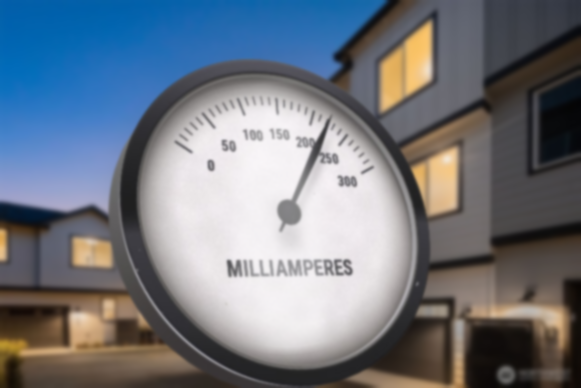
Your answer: 220 mA
